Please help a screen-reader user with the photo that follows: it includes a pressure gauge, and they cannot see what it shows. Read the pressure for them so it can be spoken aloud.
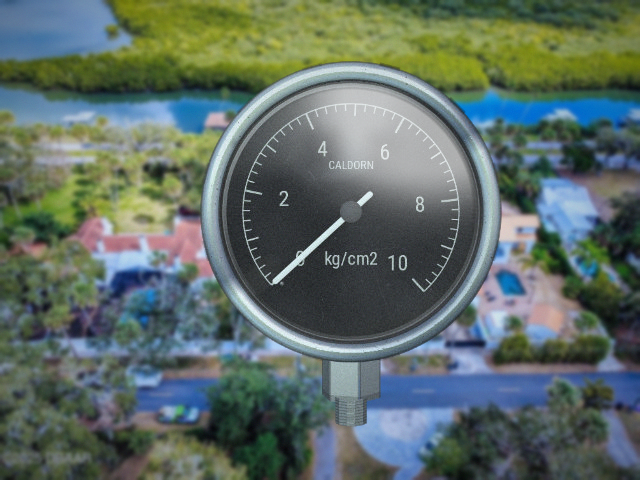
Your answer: 0 kg/cm²
